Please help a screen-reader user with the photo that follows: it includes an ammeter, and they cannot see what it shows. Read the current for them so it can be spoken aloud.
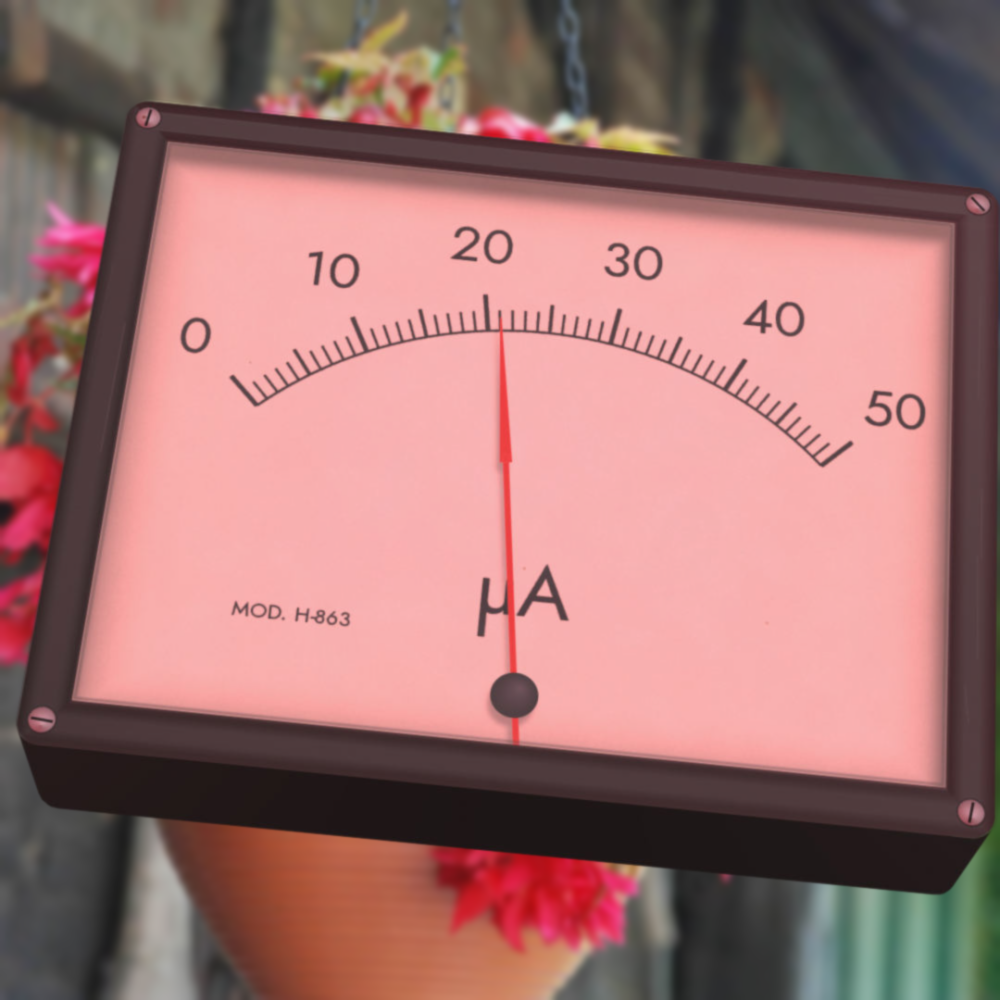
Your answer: 21 µA
